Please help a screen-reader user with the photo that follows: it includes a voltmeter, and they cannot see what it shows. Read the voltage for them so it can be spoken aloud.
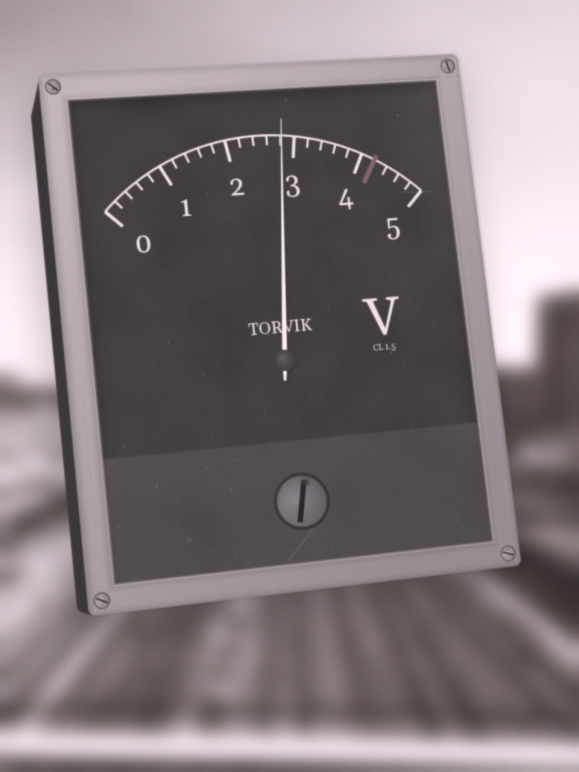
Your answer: 2.8 V
